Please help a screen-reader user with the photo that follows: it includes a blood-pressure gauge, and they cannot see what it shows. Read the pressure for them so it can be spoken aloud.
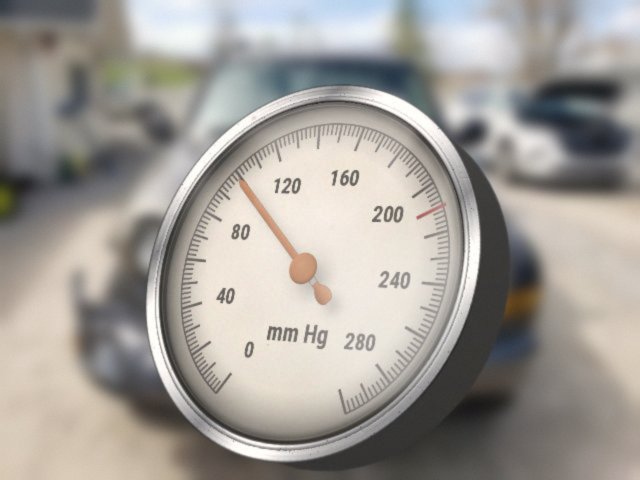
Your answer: 100 mmHg
